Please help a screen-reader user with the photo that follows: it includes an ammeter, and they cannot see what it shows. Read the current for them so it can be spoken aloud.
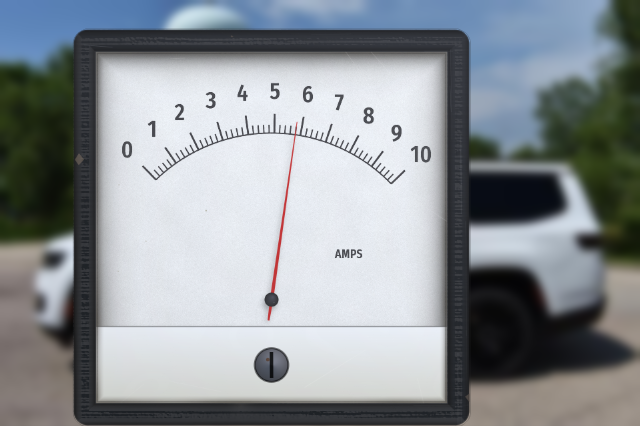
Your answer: 5.8 A
